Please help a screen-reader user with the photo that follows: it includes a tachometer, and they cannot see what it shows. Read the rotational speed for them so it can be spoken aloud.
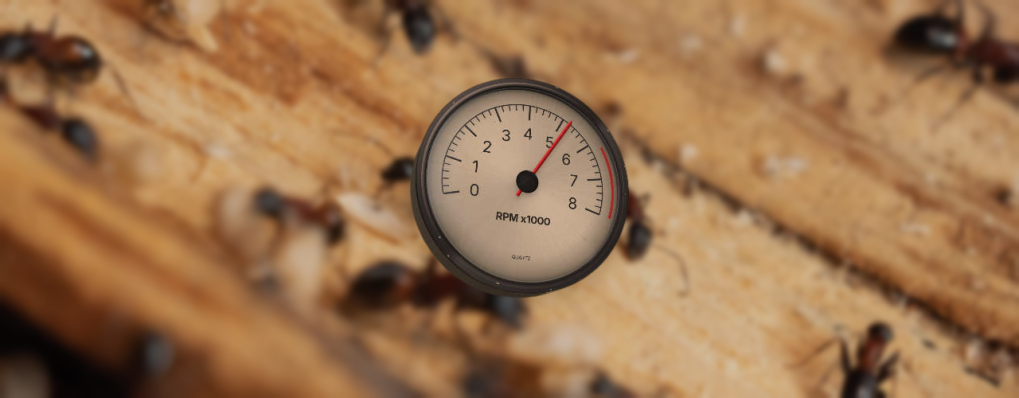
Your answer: 5200 rpm
